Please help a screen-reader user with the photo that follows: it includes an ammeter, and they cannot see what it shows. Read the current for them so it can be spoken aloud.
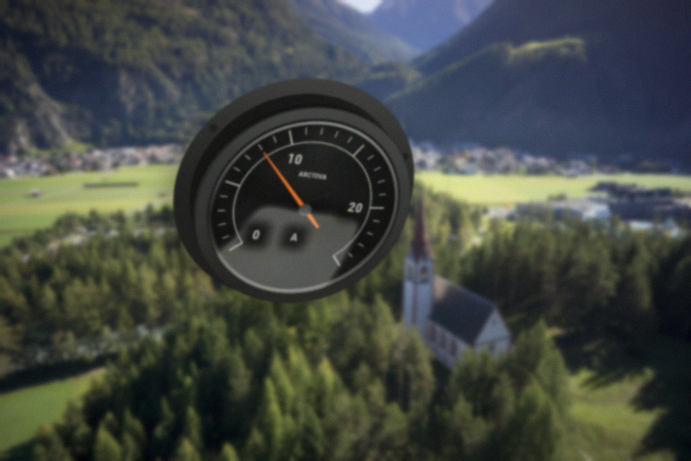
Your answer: 8 A
